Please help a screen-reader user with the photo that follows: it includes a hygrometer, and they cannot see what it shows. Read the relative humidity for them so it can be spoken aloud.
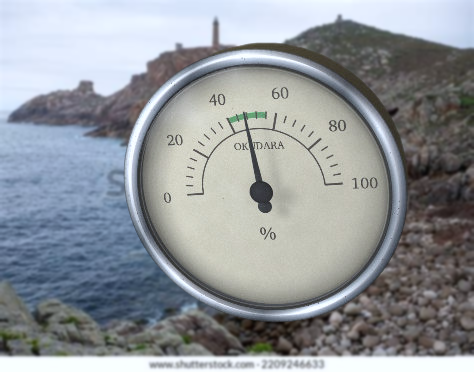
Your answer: 48 %
